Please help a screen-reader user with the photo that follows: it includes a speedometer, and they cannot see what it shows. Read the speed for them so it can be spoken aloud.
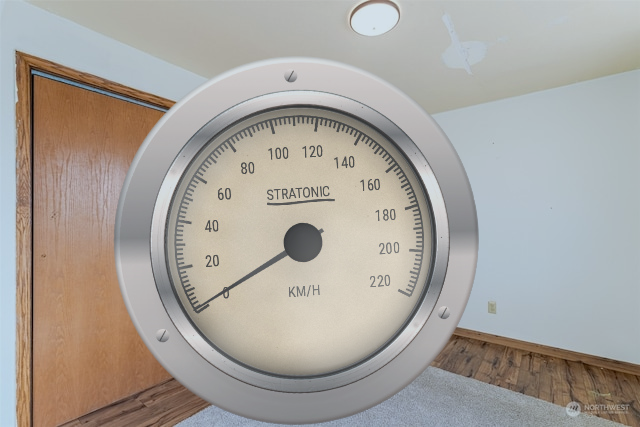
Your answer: 2 km/h
